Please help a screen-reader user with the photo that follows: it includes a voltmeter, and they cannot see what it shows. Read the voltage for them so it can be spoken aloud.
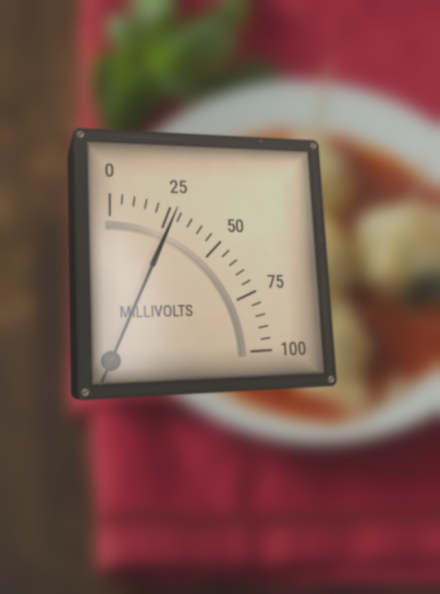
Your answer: 27.5 mV
